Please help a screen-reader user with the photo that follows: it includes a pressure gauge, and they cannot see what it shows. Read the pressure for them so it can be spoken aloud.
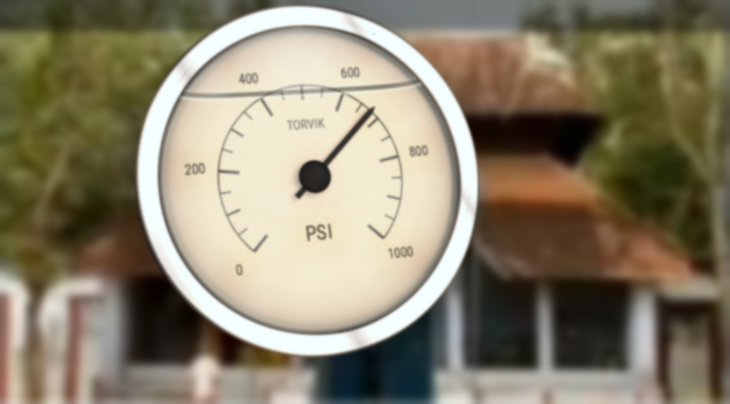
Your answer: 675 psi
